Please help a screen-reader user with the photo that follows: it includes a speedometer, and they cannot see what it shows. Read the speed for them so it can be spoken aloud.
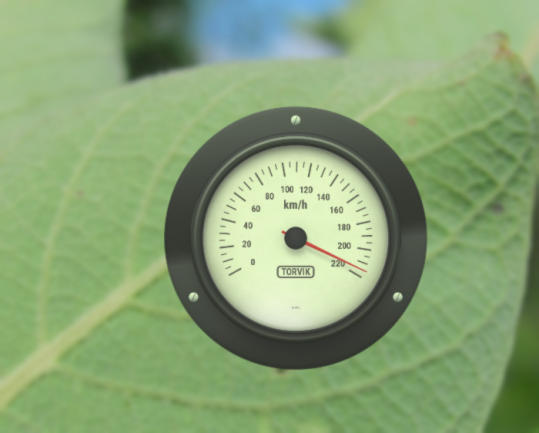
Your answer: 215 km/h
